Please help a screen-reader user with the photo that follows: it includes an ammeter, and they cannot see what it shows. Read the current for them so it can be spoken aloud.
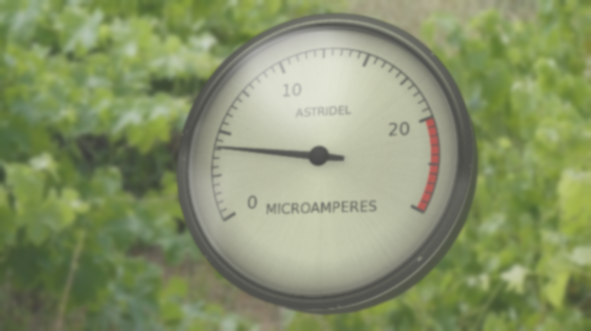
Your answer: 4 µA
